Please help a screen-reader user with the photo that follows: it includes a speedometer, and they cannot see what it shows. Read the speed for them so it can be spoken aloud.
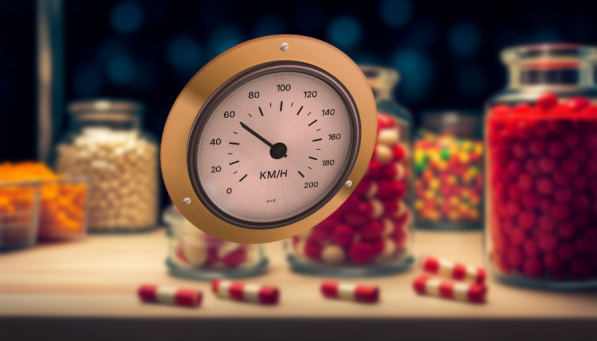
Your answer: 60 km/h
